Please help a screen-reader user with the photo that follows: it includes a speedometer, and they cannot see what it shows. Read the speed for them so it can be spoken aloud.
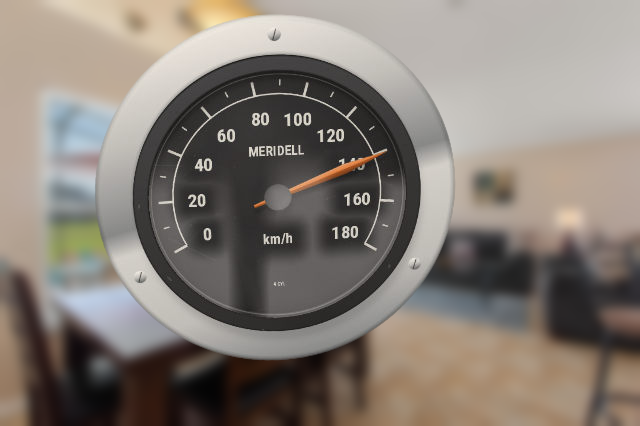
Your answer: 140 km/h
